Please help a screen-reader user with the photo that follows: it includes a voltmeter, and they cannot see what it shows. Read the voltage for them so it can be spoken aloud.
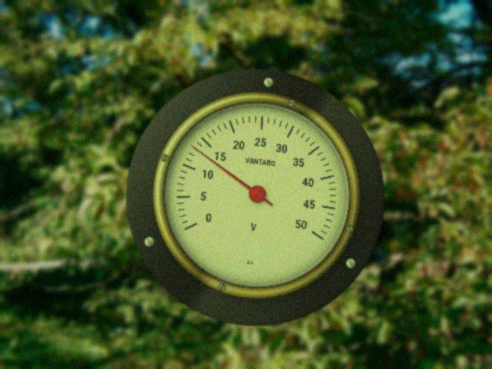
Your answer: 13 V
